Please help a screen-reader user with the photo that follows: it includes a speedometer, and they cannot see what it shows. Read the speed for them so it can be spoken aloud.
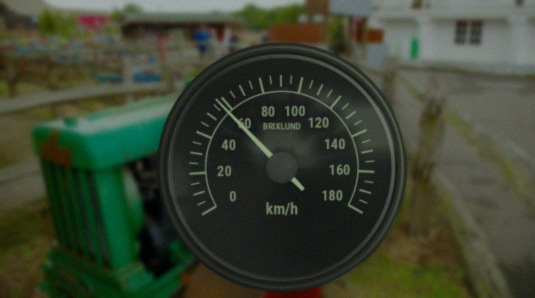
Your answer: 57.5 km/h
